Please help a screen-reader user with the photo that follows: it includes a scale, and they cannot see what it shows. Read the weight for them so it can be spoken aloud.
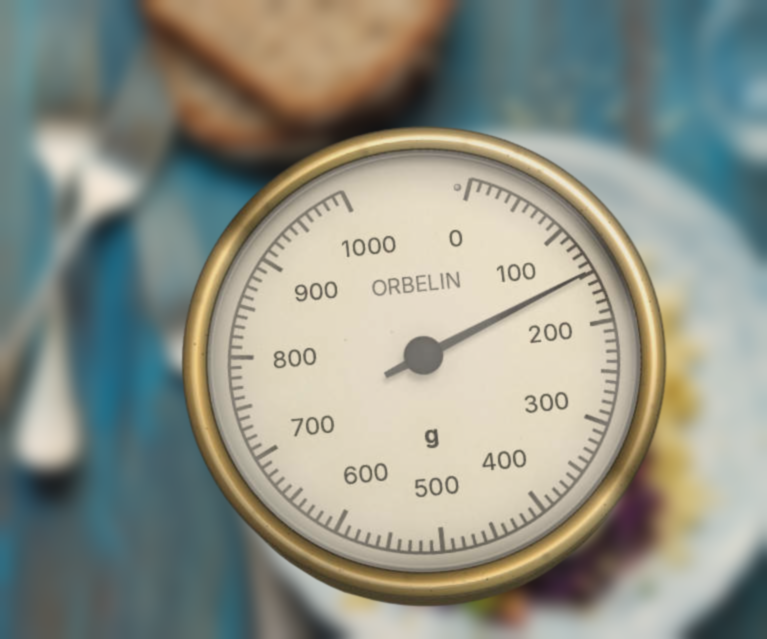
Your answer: 150 g
